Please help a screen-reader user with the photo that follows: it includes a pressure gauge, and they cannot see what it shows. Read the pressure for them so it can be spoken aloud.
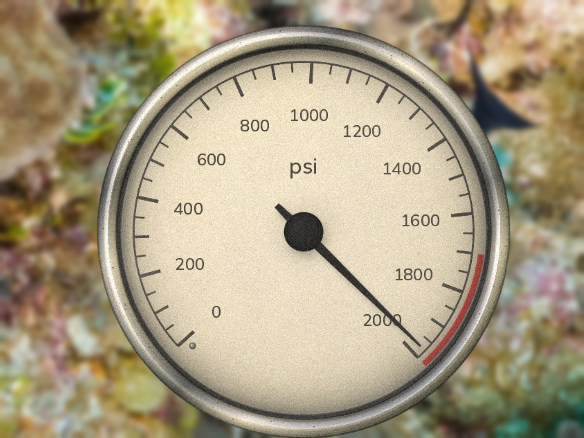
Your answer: 1975 psi
